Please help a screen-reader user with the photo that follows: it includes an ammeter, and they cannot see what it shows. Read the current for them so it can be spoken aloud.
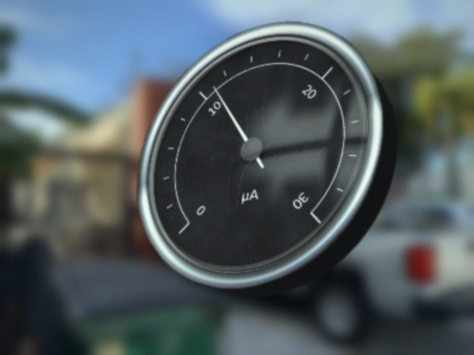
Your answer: 11 µA
